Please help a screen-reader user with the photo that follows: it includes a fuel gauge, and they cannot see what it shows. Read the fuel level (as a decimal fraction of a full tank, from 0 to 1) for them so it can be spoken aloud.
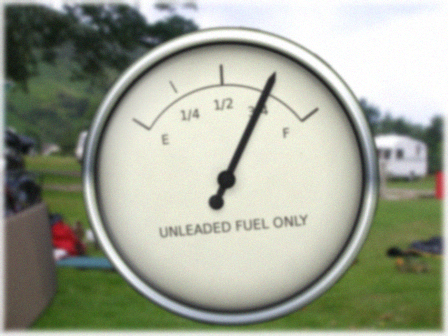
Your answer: 0.75
